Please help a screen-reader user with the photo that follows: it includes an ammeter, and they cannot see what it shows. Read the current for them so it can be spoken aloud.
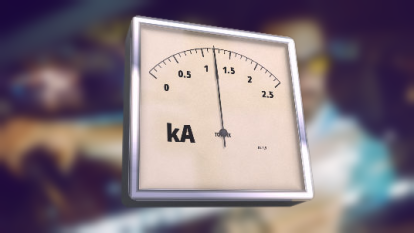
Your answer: 1.2 kA
